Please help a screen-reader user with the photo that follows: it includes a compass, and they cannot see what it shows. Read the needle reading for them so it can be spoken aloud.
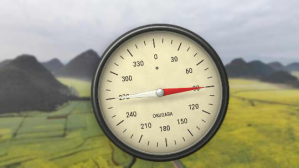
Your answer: 90 °
